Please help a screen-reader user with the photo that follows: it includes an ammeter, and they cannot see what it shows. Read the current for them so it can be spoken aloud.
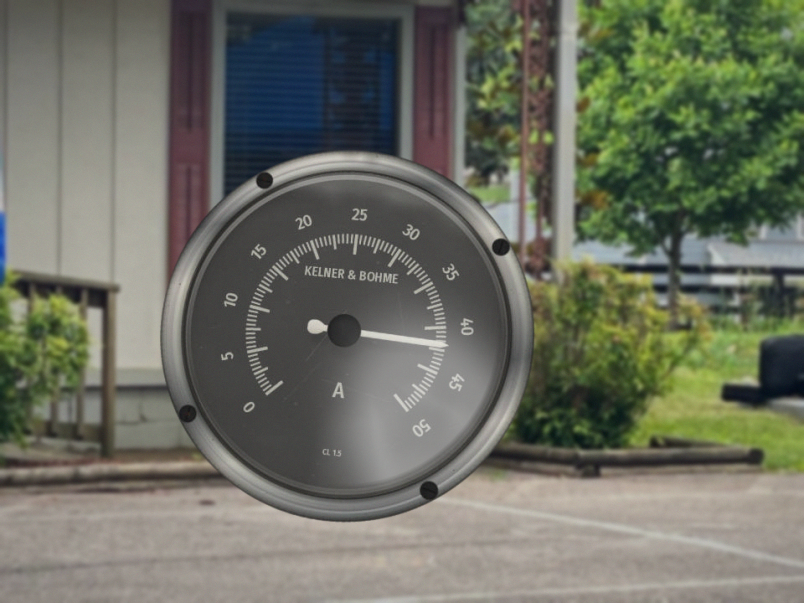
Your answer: 42 A
